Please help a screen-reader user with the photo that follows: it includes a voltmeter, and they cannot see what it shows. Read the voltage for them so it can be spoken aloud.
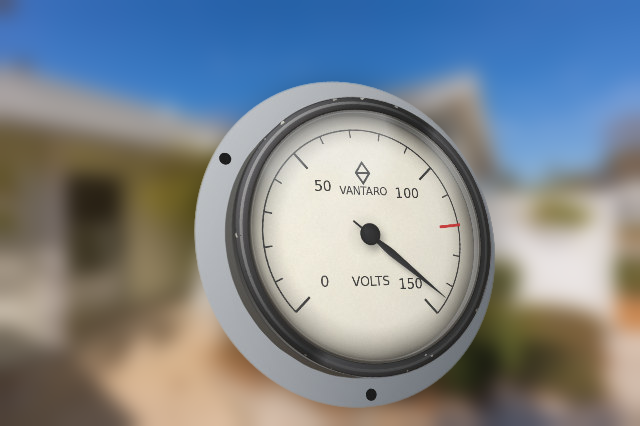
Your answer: 145 V
